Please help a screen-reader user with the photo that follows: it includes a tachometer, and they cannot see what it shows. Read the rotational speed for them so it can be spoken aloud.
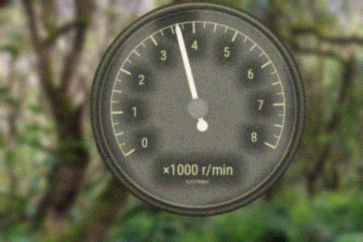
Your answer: 3625 rpm
